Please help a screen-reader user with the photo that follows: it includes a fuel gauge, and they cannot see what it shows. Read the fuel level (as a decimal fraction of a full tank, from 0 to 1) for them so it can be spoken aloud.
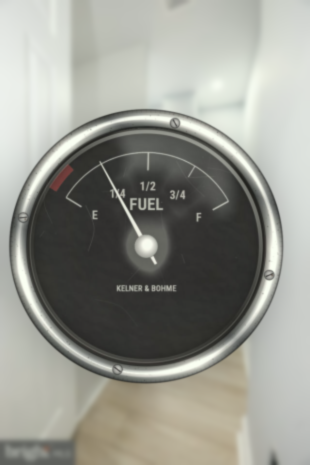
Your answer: 0.25
